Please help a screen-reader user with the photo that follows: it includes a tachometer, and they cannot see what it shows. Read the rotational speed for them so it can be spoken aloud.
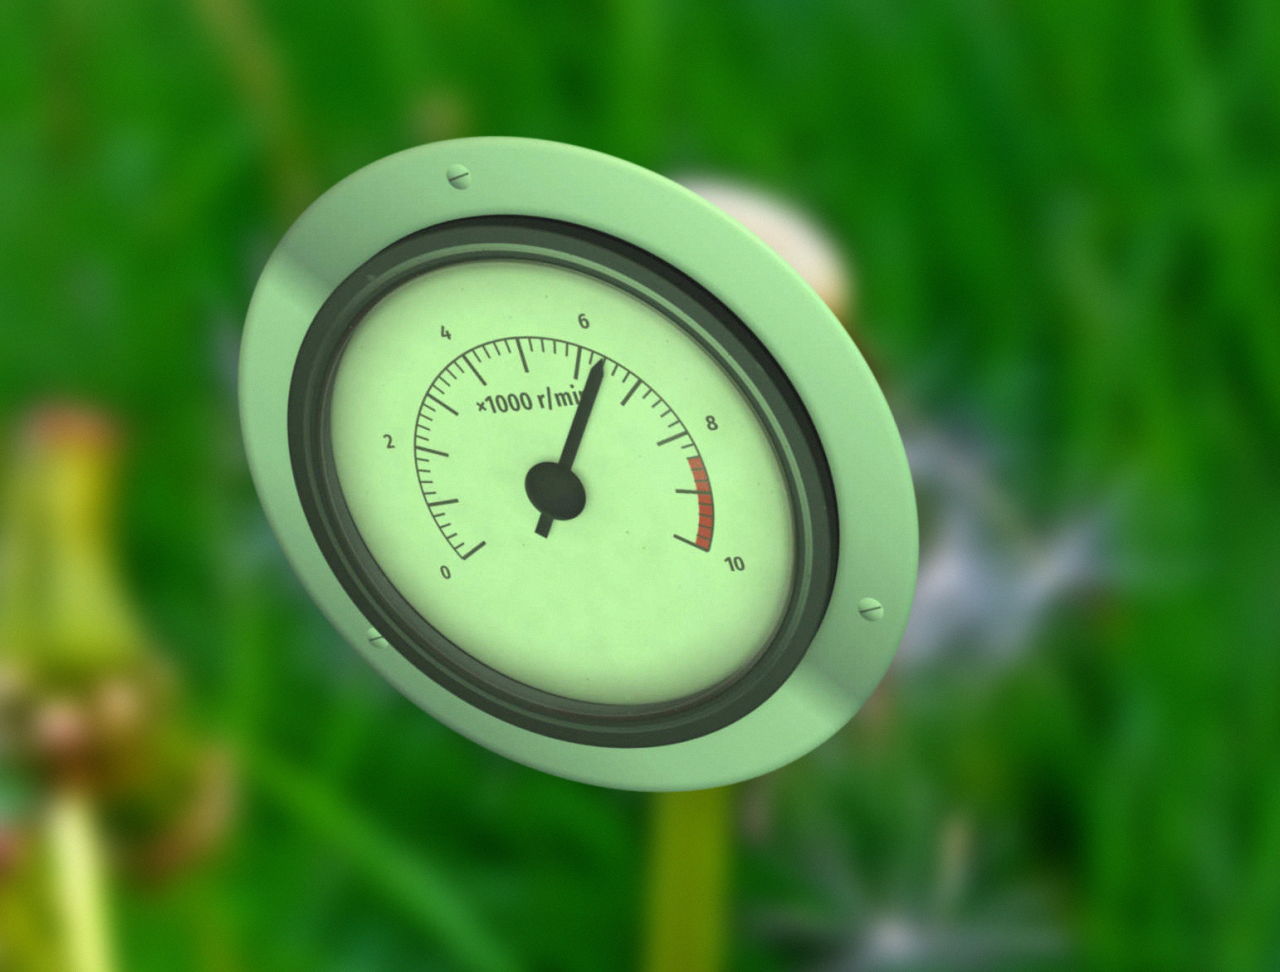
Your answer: 6400 rpm
